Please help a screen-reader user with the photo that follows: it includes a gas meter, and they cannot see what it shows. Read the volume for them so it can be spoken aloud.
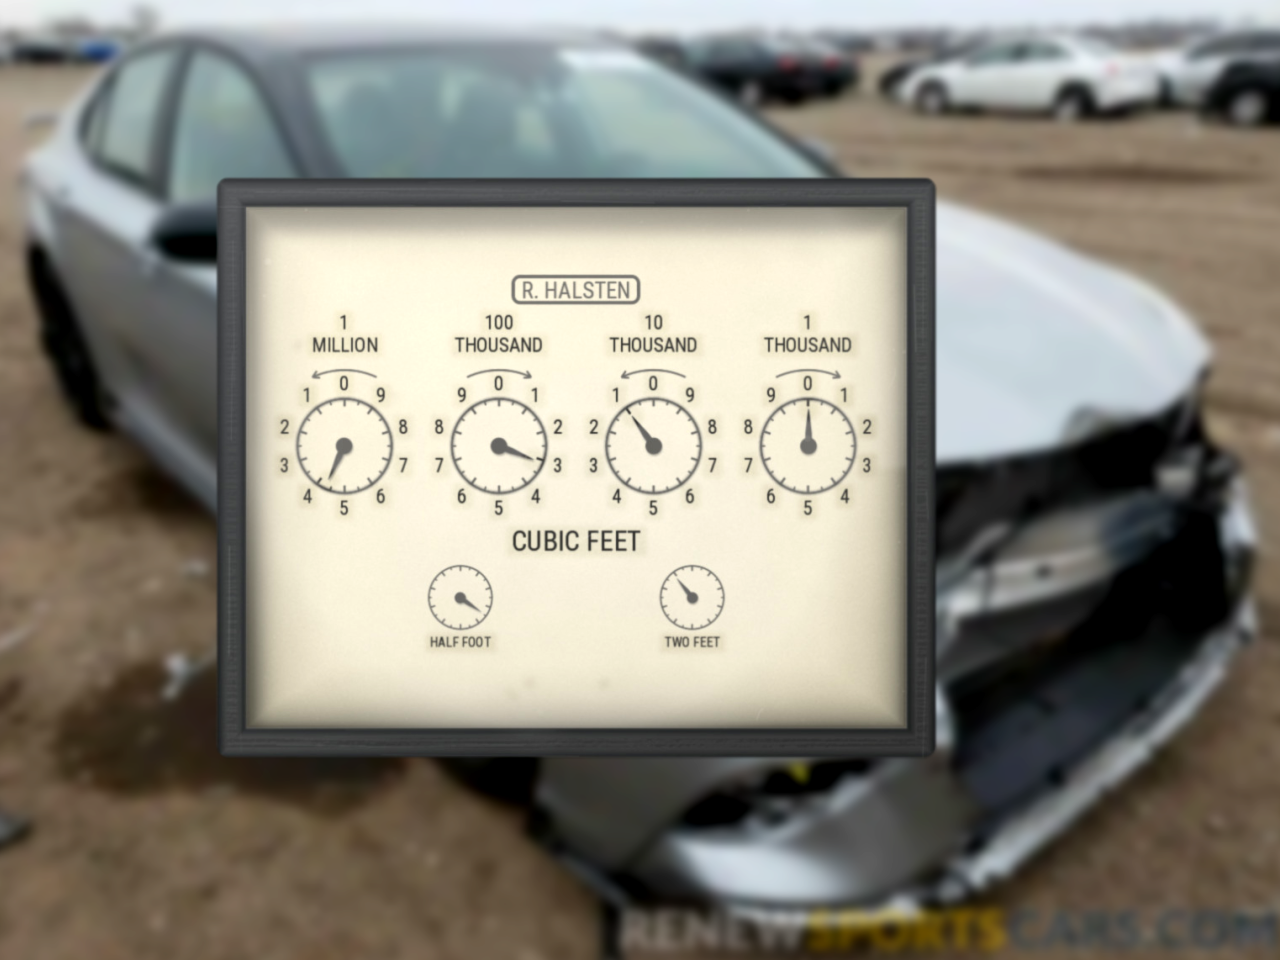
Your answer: 431000 ft³
